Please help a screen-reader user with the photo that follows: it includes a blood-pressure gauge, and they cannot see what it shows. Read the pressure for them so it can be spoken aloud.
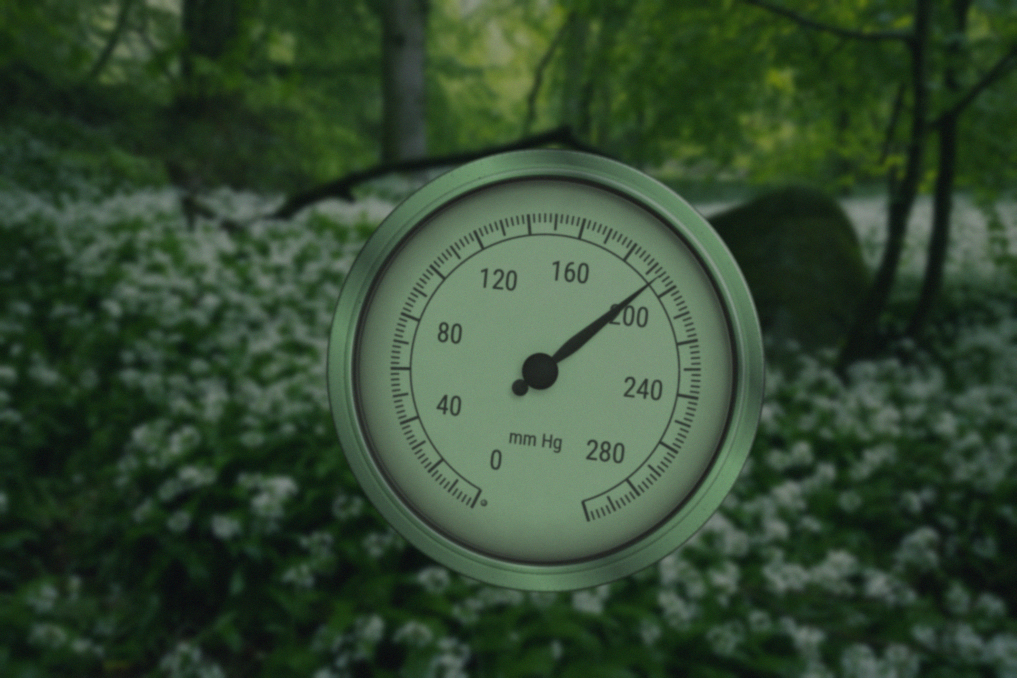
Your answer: 194 mmHg
